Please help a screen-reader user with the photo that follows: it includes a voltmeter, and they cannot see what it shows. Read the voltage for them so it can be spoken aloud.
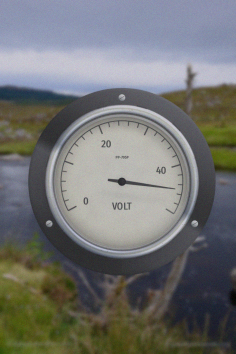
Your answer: 45 V
